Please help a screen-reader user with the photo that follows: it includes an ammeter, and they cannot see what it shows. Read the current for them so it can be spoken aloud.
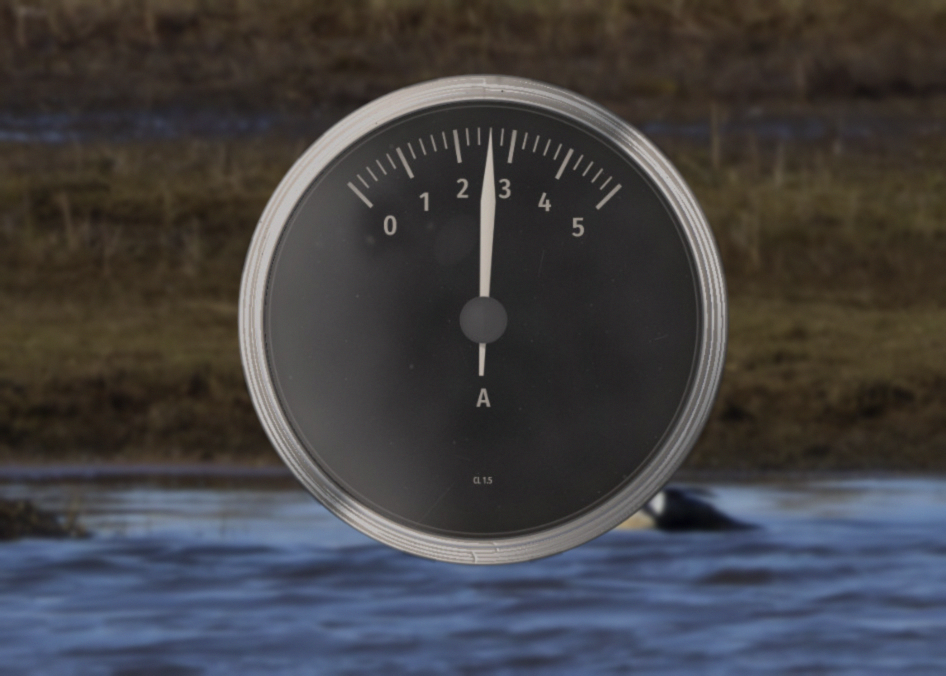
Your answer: 2.6 A
